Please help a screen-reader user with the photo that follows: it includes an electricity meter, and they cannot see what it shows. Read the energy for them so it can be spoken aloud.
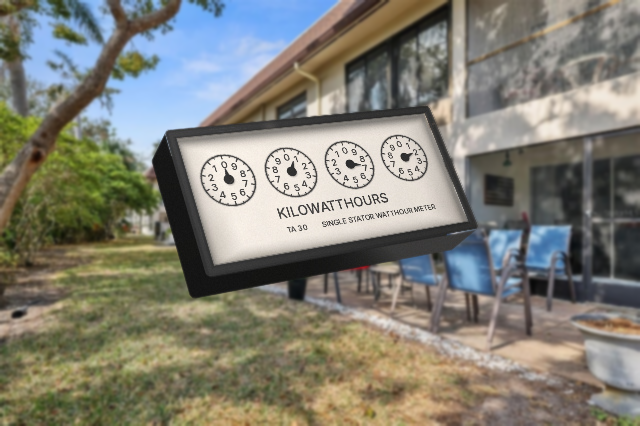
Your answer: 72 kWh
